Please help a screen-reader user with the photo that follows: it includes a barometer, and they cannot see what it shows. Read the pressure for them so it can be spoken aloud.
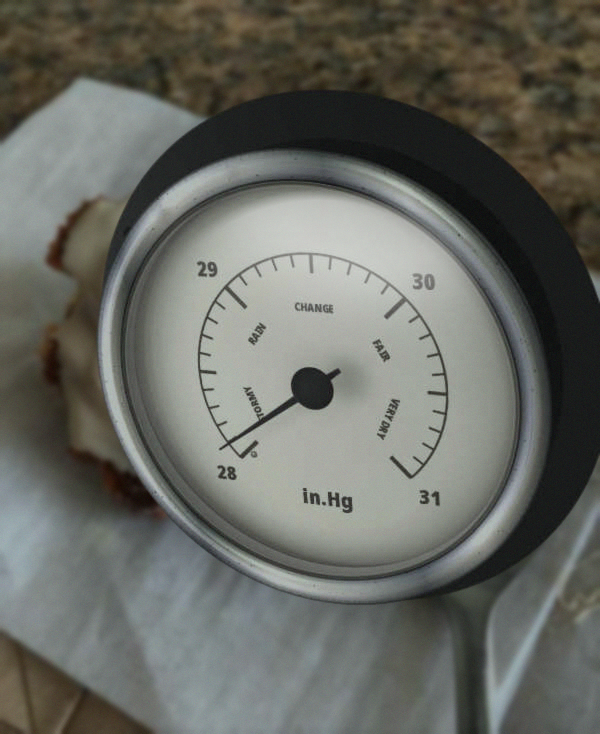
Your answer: 28.1 inHg
